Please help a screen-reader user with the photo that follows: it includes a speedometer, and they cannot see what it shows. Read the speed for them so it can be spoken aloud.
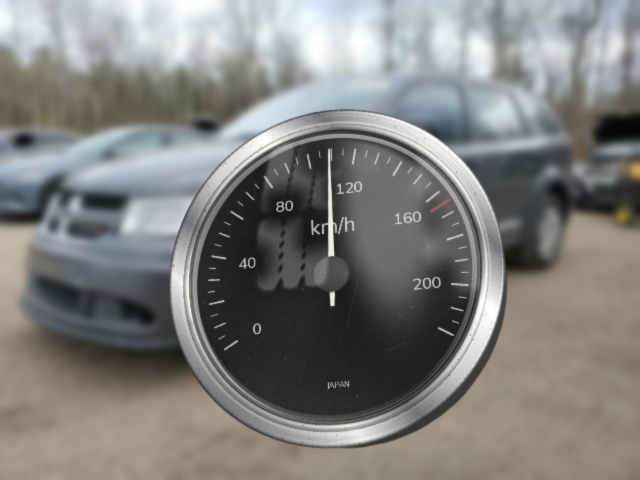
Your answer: 110 km/h
